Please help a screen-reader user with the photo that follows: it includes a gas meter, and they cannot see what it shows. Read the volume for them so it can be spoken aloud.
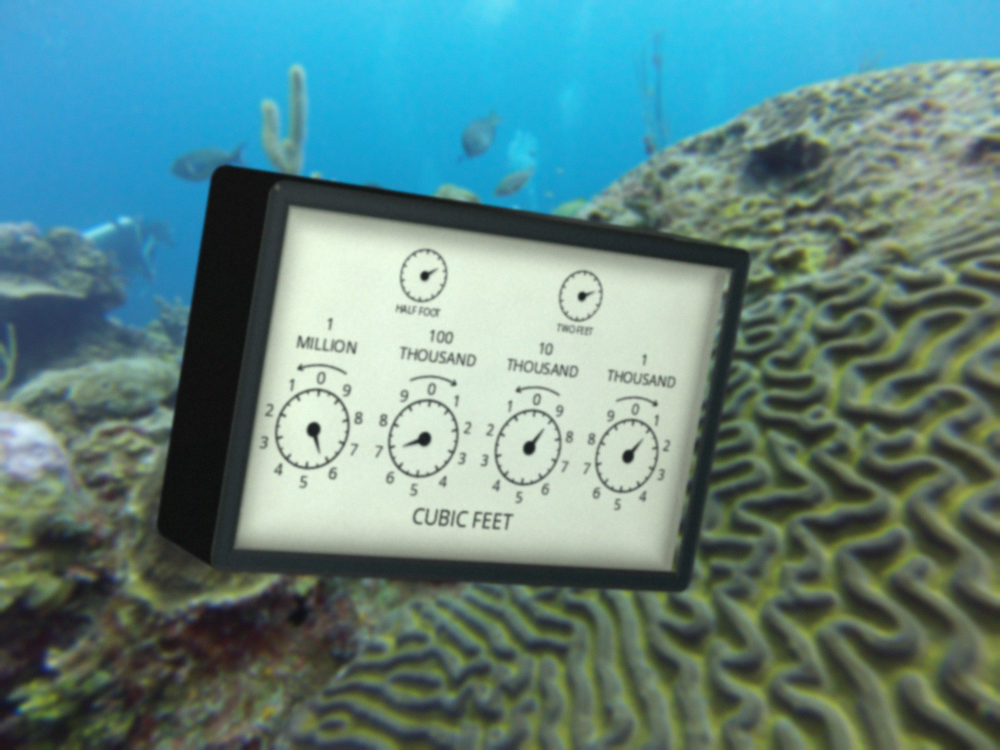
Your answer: 569100 ft³
